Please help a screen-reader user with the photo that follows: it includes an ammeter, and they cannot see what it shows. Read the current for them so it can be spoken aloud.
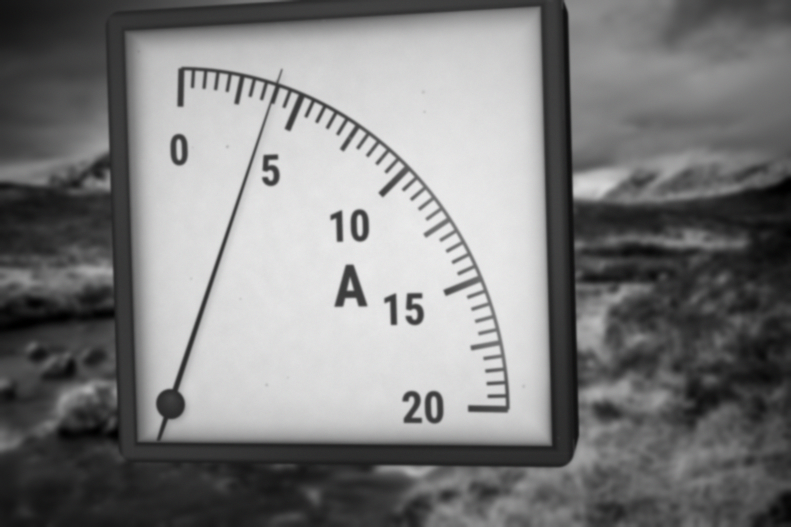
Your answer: 4 A
